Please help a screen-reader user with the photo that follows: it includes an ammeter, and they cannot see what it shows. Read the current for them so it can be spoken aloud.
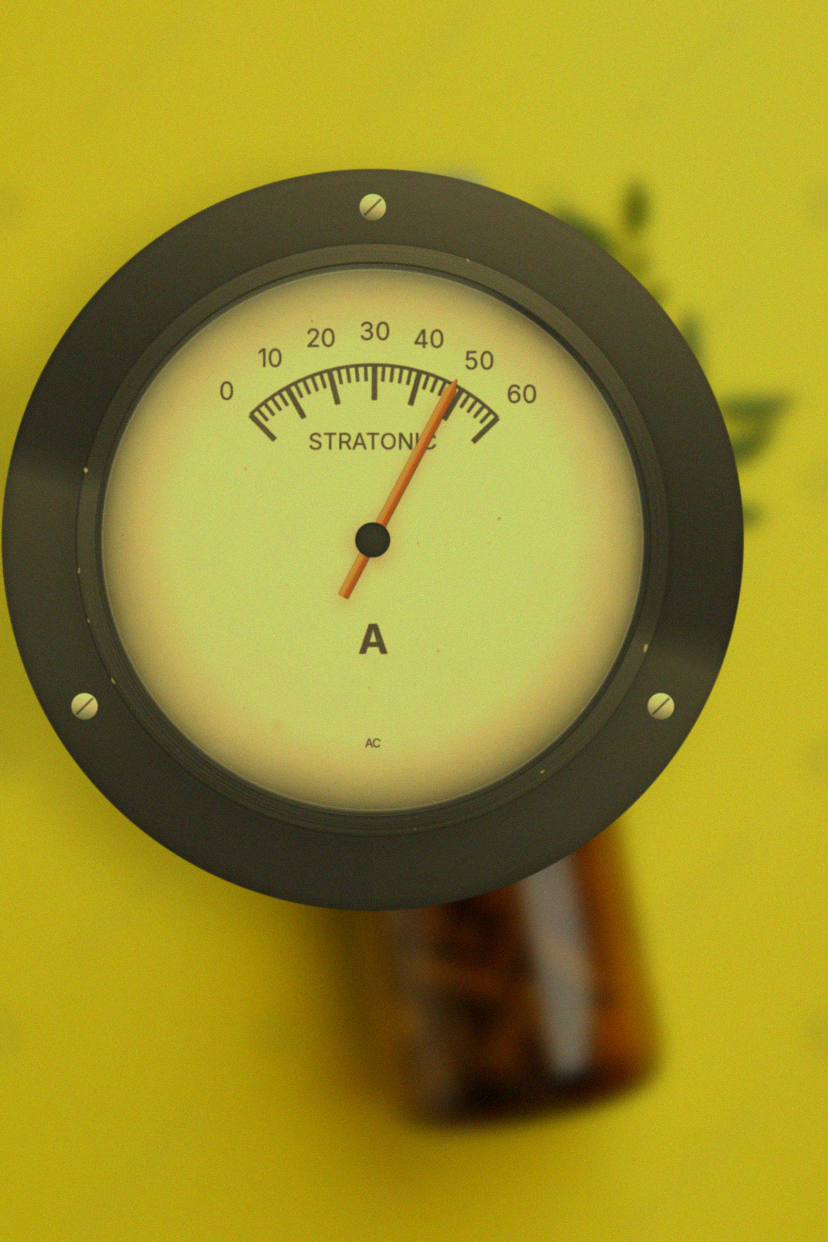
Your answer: 48 A
